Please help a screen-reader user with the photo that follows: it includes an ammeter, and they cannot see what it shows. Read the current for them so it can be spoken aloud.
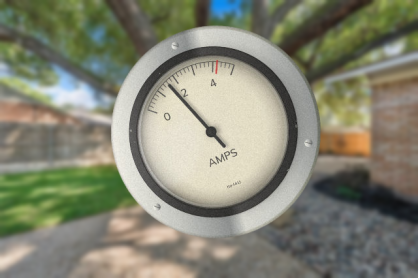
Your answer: 1.6 A
